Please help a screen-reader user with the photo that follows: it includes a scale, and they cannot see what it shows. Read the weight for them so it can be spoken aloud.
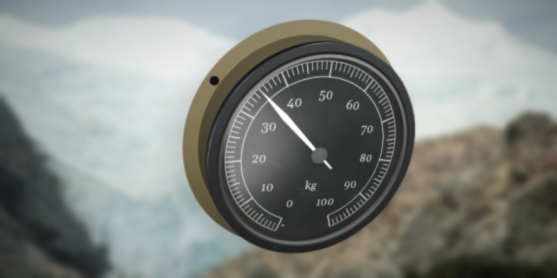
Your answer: 35 kg
